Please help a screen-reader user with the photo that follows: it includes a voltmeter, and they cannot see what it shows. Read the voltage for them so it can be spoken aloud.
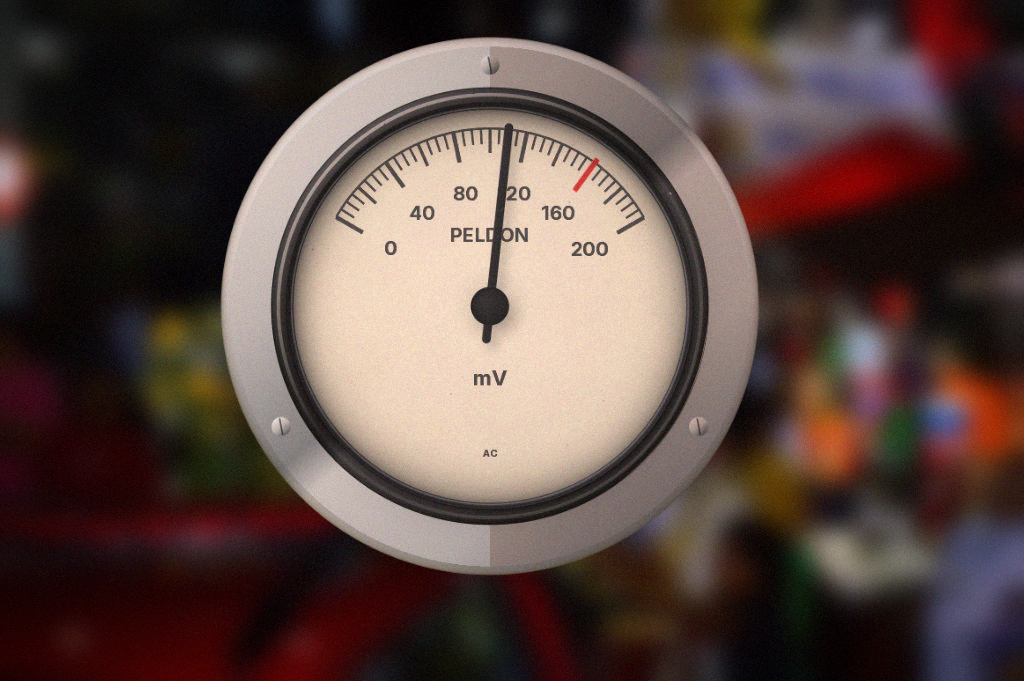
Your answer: 110 mV
